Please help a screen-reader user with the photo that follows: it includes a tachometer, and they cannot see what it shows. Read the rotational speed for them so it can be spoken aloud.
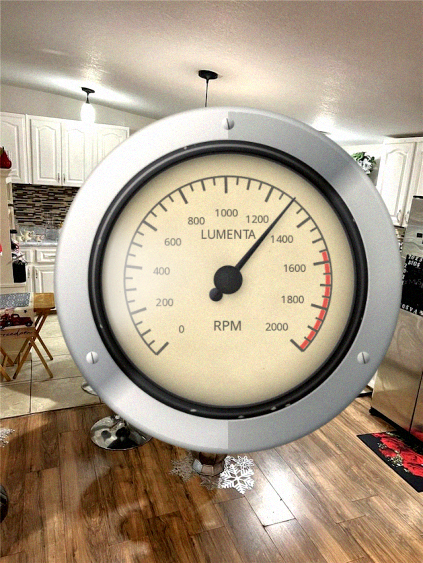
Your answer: 1300 rpm
